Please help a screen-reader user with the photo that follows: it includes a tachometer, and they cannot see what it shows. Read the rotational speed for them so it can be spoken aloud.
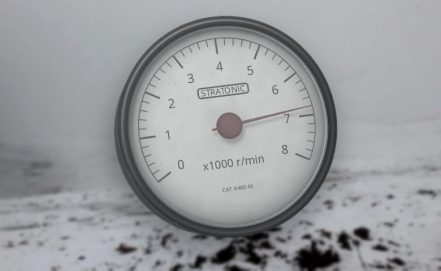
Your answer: 6800 rpm
